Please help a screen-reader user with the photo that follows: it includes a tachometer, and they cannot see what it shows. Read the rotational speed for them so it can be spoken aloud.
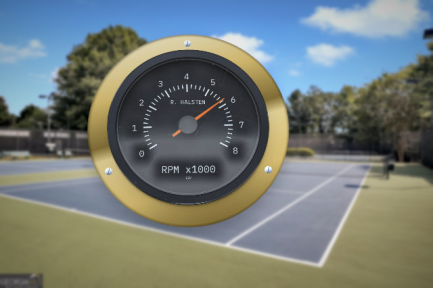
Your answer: 5800 rpm
